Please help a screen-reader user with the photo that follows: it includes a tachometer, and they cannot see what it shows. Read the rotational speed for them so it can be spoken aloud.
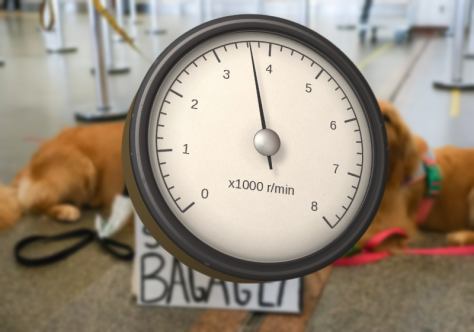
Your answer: 3600 rpm
